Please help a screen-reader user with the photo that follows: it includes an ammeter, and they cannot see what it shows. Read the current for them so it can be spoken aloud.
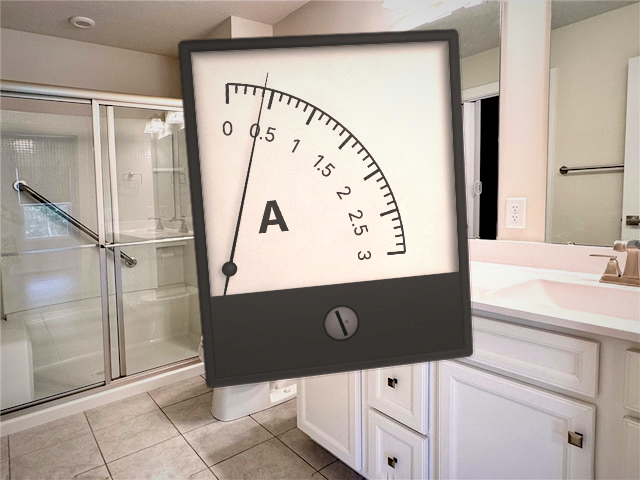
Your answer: 0.4 A
